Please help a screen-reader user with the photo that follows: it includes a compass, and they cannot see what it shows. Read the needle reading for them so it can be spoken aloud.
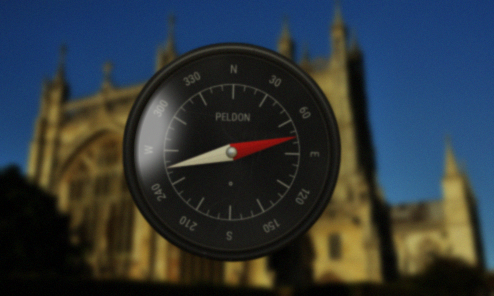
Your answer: 75 °
